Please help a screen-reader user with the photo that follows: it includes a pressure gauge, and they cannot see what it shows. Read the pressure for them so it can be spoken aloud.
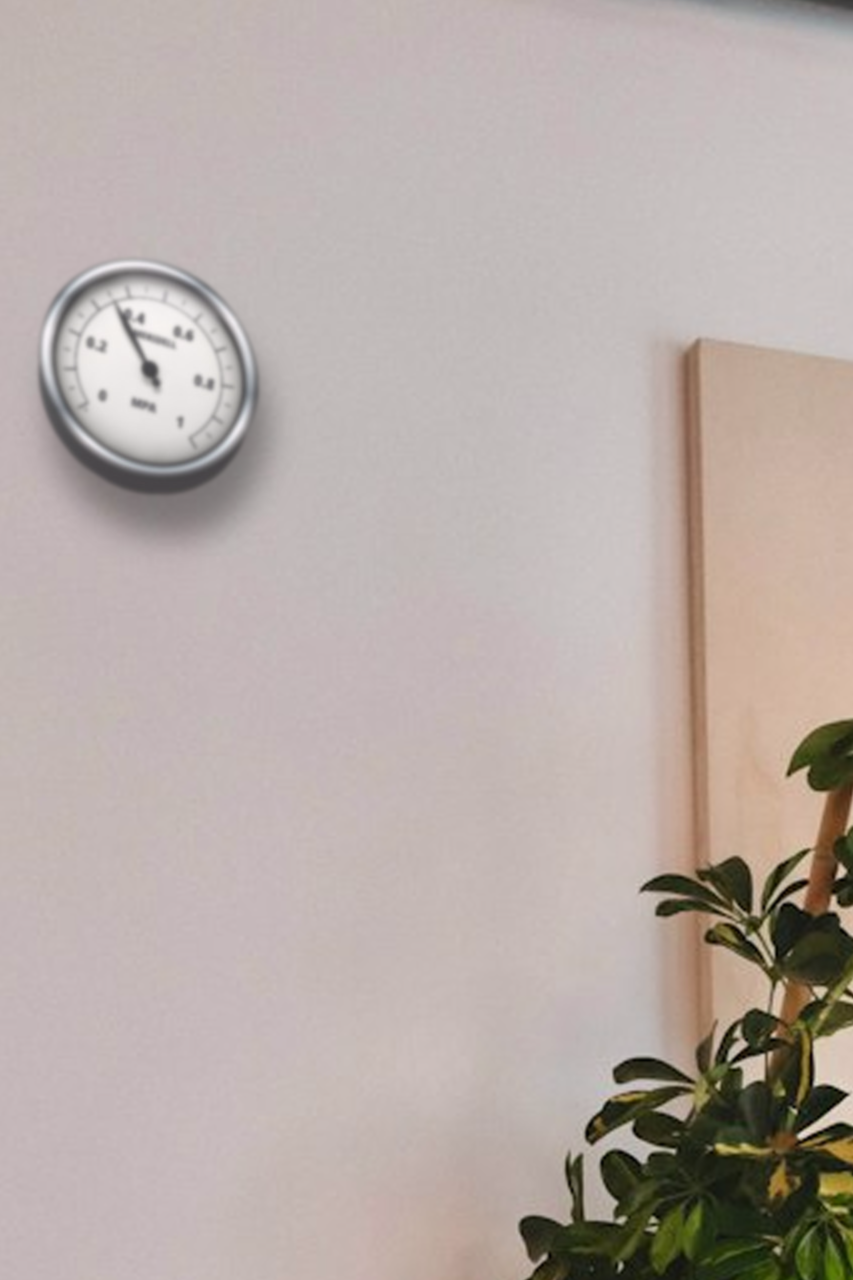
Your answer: 0.35 MPa
